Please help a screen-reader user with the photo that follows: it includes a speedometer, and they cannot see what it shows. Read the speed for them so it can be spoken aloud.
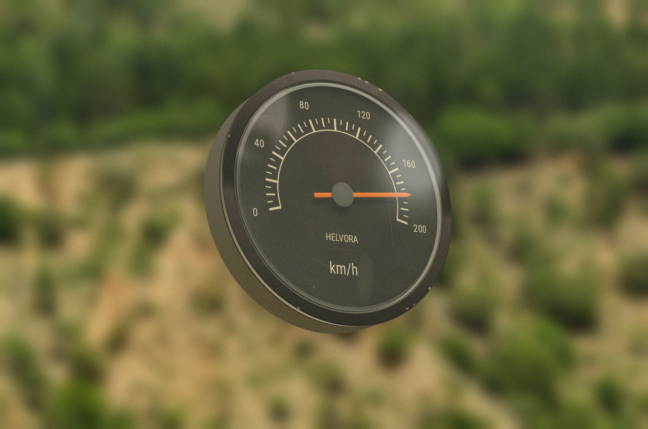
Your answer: 180 km/h
